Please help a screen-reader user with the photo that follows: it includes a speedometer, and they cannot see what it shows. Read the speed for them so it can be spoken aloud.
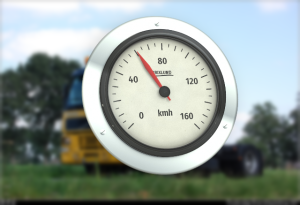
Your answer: 60 km/h
